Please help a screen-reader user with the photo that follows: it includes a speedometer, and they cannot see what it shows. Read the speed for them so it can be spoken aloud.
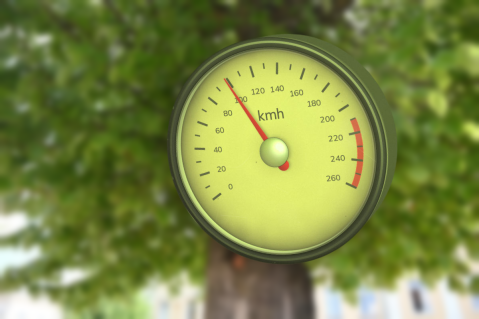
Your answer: 100 km/h
